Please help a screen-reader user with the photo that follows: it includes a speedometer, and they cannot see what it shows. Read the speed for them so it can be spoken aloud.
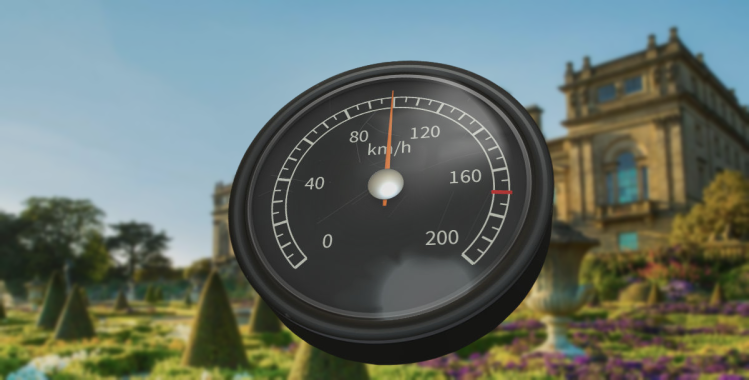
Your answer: 100 km/h
